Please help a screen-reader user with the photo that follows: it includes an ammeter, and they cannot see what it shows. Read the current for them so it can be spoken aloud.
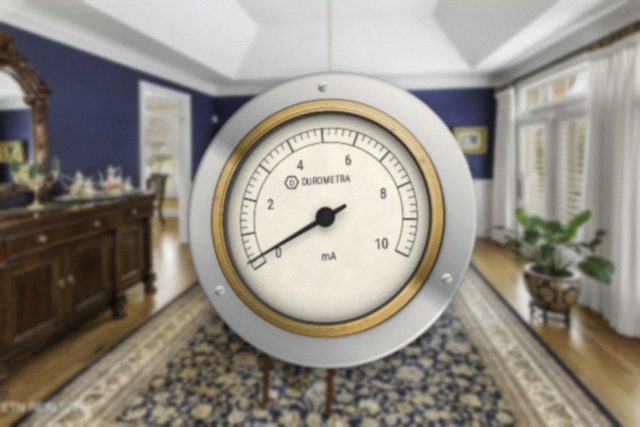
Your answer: 0.2 mA
